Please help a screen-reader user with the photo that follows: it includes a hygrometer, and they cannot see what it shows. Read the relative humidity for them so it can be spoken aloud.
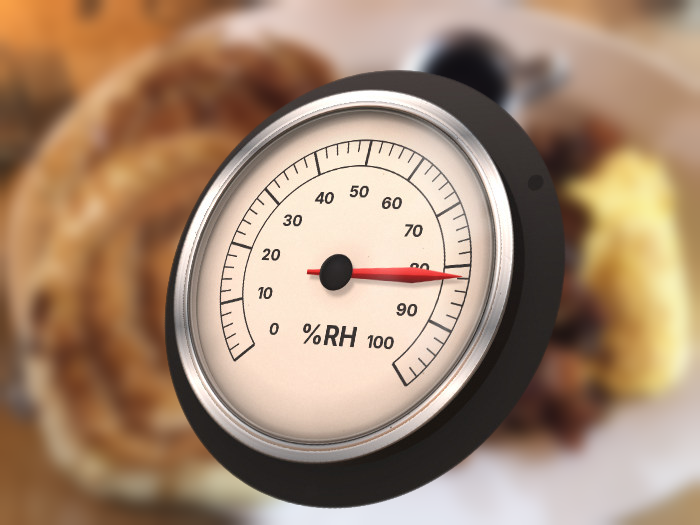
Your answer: 82 %
